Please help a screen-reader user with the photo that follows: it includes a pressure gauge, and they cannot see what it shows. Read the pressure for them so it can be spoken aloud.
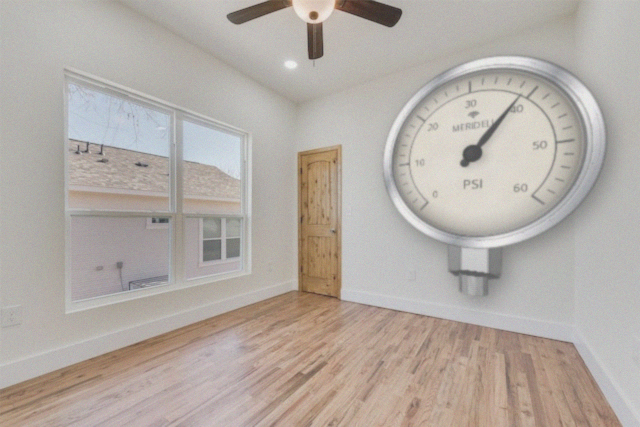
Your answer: 39 psi
